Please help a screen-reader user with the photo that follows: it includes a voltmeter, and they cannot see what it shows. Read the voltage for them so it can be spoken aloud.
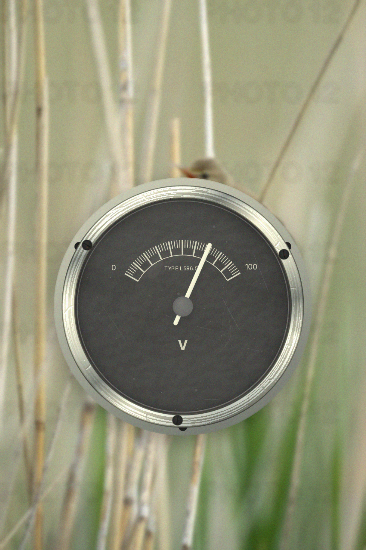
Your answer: 70 V
